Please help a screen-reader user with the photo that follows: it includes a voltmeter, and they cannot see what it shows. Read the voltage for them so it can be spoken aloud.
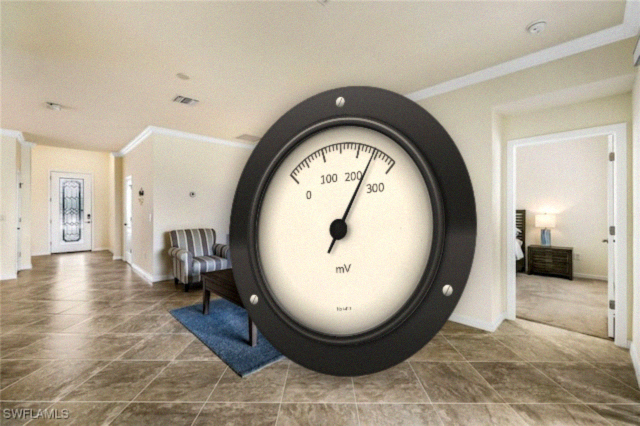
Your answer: 250 mV
